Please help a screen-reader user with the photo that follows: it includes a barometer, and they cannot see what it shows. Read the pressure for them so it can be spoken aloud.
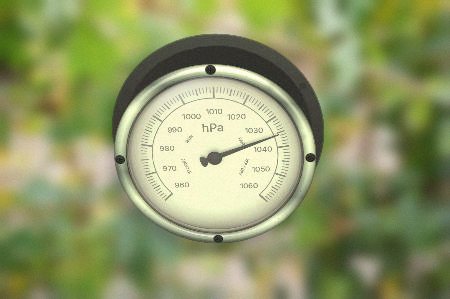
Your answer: 1035 hPa
